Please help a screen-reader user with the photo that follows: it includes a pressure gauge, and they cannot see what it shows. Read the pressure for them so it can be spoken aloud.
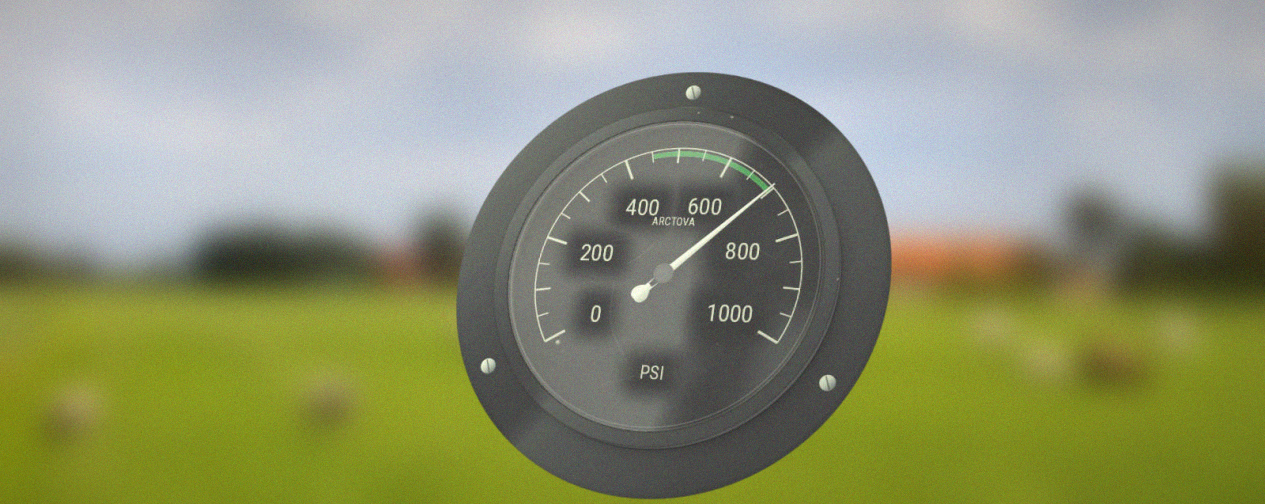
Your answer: 700 psi
